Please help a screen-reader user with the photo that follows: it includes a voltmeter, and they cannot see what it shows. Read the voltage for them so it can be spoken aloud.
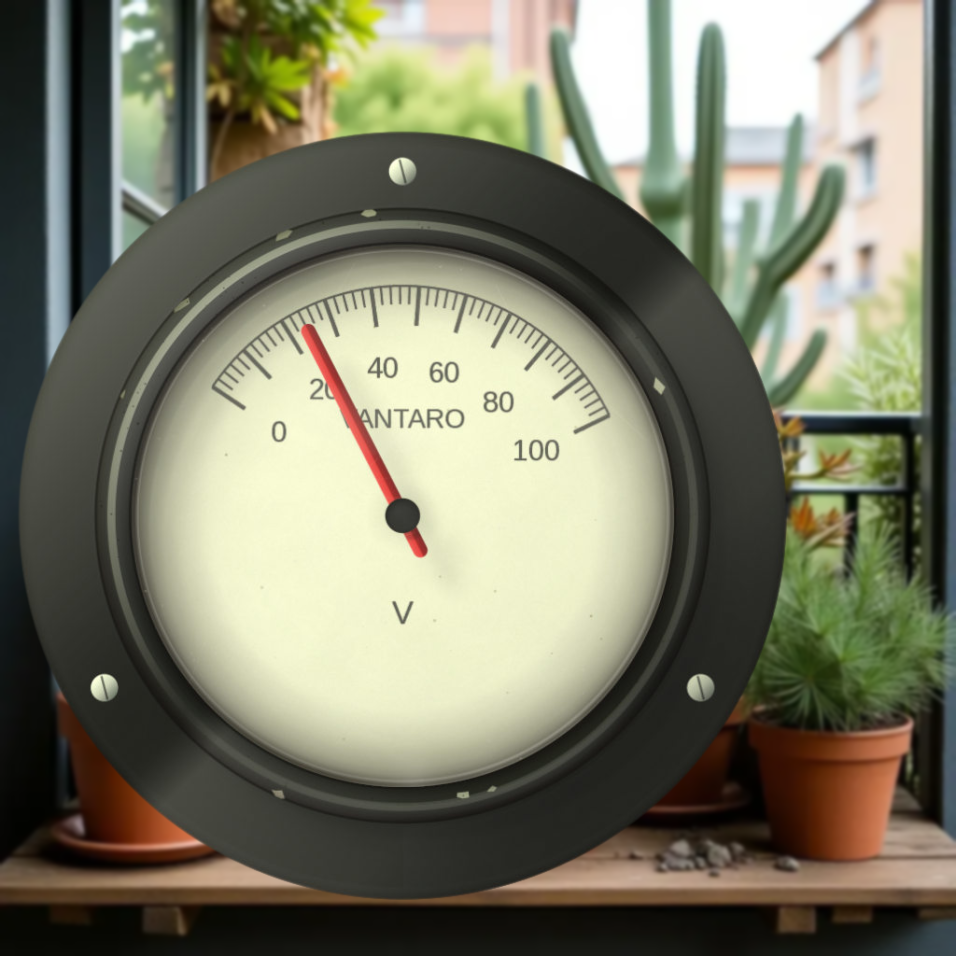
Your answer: 24 V
